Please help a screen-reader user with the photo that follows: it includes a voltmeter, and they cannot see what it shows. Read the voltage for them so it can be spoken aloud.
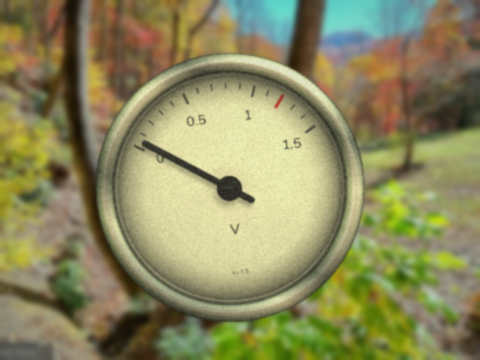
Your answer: 0.05 V
